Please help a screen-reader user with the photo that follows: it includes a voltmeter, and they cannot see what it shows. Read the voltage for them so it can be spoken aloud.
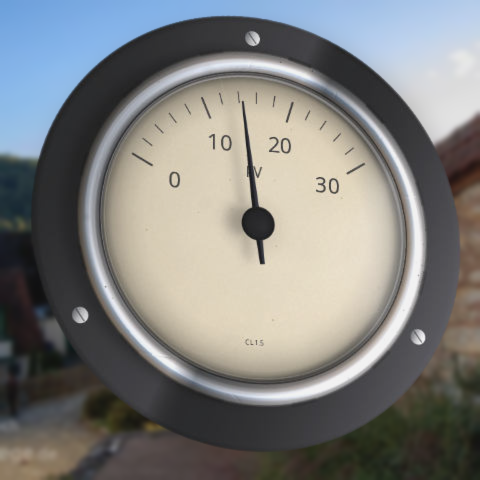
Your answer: 14 kV
